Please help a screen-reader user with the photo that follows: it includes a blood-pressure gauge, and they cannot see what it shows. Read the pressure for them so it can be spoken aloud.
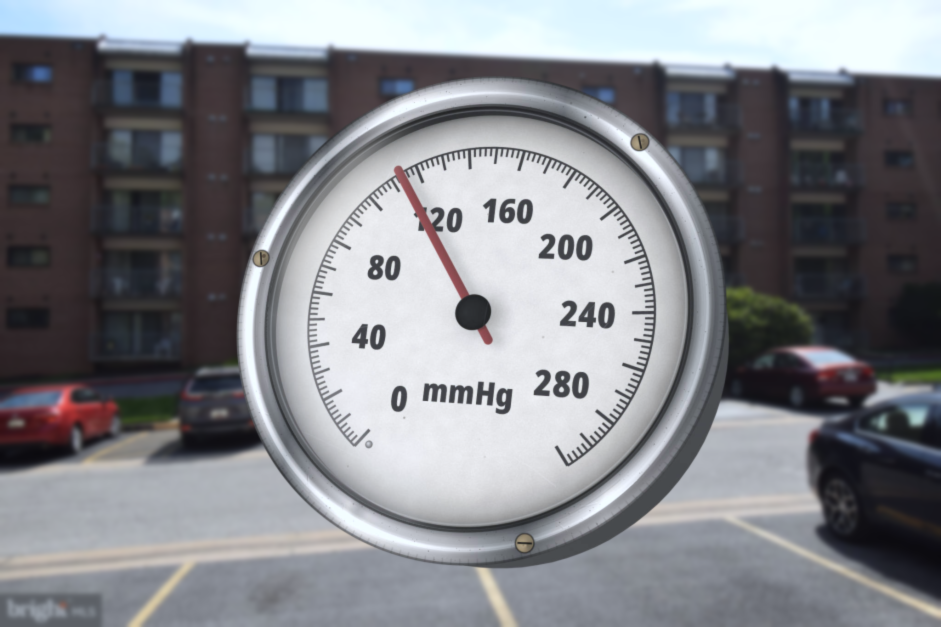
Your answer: 114 mmHg
